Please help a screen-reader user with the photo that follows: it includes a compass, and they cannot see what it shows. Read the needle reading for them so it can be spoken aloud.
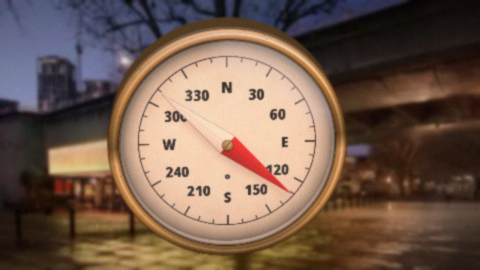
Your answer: 130 °
